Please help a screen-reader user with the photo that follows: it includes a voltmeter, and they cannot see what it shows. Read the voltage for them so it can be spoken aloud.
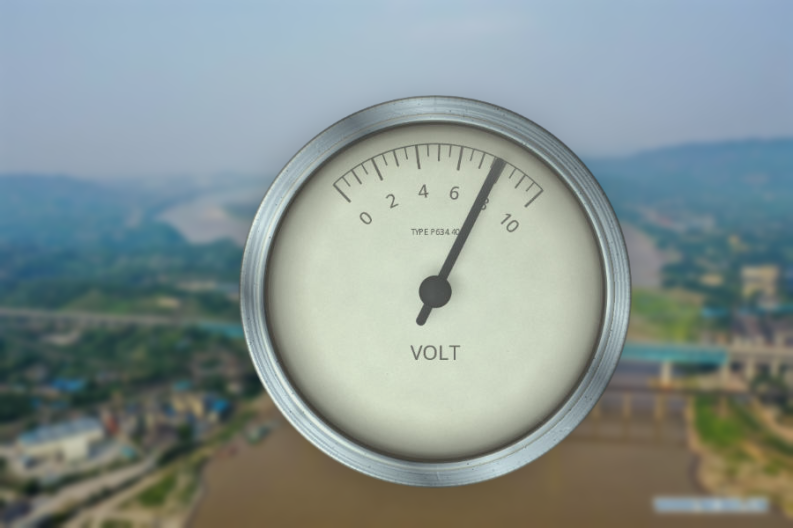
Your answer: 7.75 V
